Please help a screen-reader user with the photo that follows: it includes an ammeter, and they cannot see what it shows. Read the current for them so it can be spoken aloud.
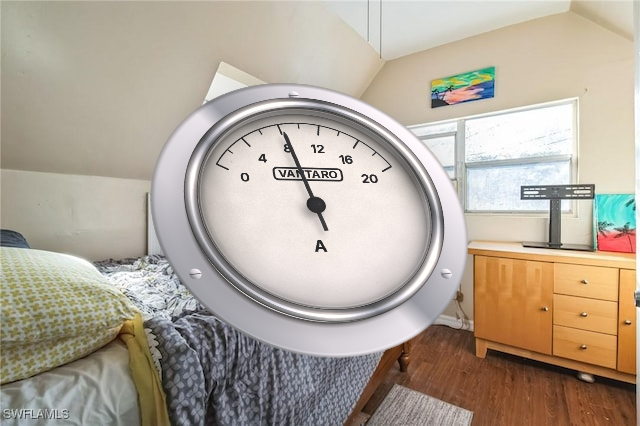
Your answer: 8 A
